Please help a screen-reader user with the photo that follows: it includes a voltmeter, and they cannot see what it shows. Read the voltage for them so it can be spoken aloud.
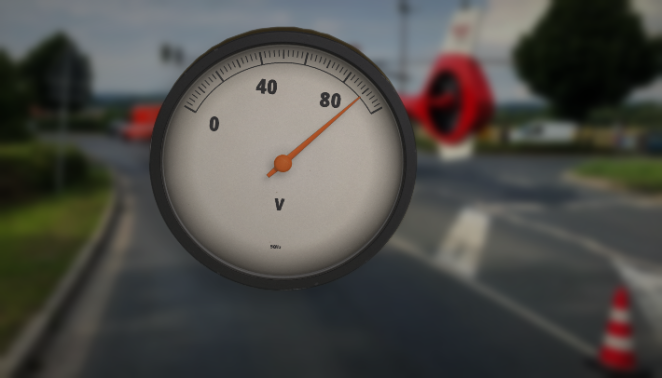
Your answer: 90 V
